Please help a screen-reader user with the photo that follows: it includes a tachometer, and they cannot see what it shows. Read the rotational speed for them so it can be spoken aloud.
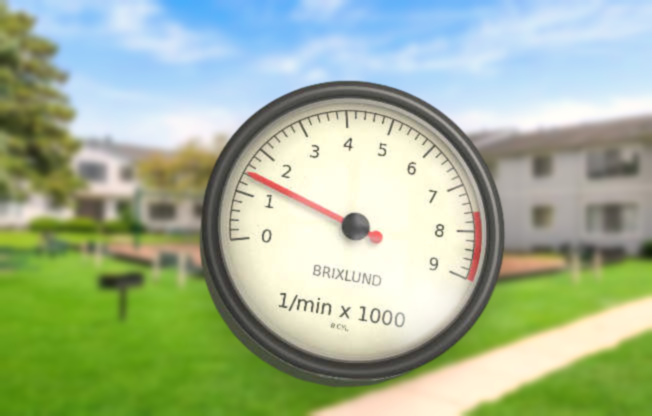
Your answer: 1400 rpm
